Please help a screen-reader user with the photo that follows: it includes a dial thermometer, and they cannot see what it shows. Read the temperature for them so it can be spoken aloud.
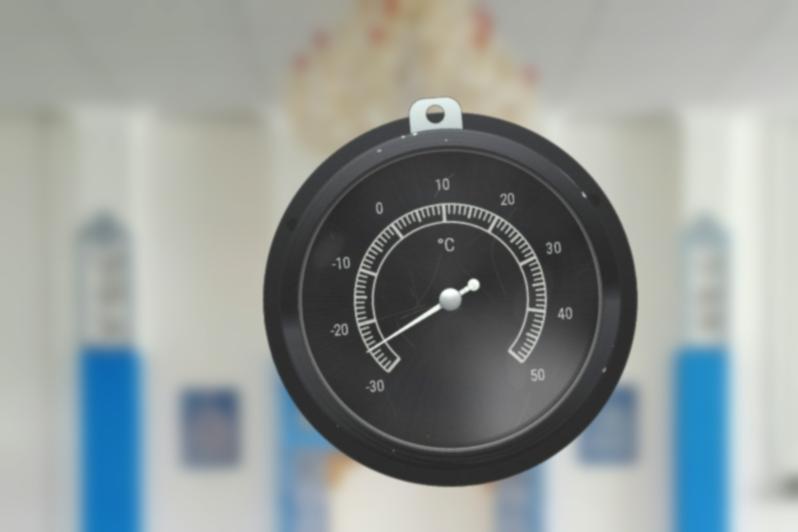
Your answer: -25 °C
